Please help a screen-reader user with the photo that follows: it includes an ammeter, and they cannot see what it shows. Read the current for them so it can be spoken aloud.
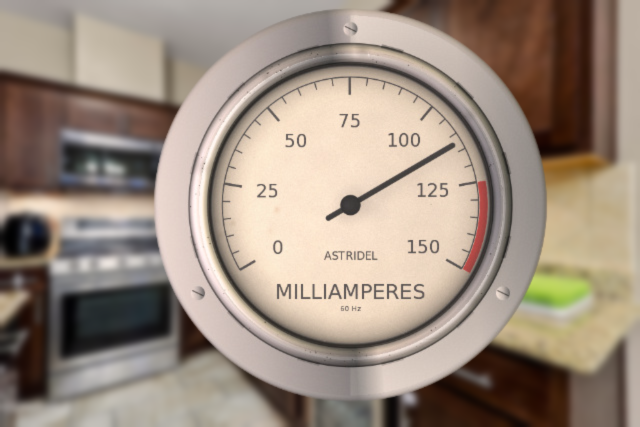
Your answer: 112.5 mA
